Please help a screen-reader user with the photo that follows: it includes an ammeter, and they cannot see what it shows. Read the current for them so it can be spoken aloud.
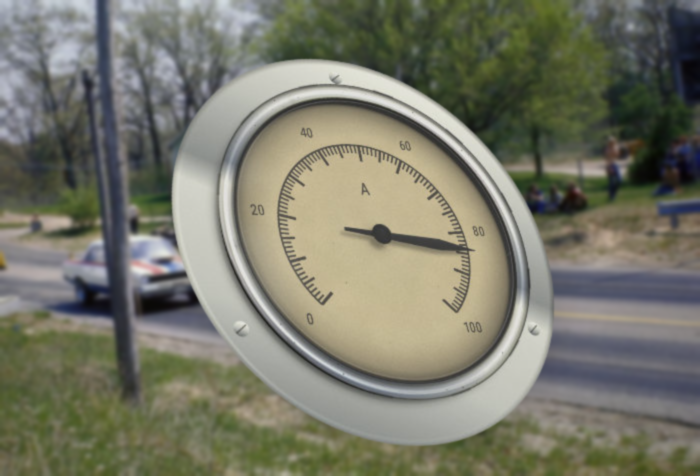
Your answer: 85 A
